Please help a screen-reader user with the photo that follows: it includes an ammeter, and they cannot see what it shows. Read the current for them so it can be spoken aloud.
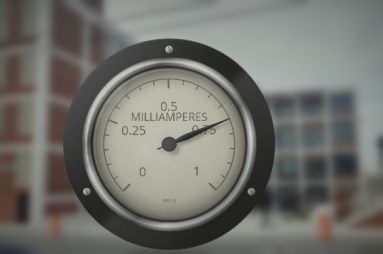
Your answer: 0.75 mA
